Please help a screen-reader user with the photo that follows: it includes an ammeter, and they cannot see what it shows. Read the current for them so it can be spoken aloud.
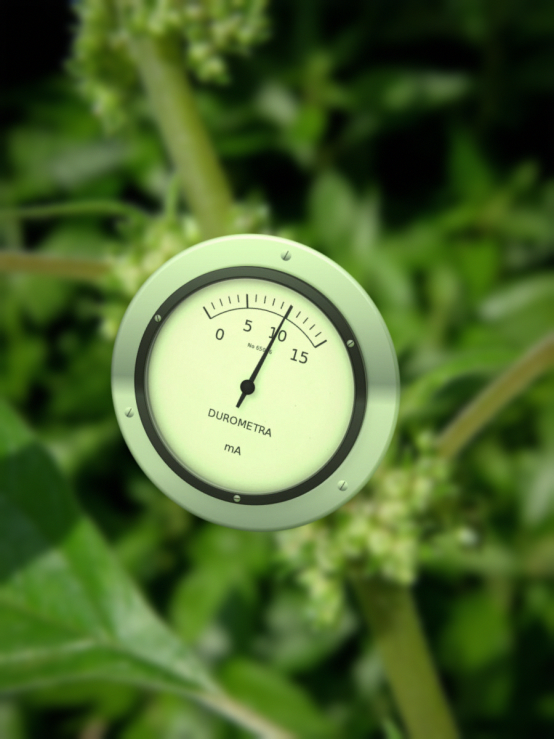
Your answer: 10 mA
